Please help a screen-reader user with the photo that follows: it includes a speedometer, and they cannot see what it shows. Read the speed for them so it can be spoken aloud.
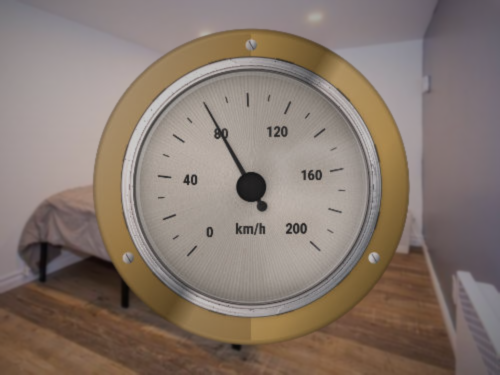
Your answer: 80 km/h
